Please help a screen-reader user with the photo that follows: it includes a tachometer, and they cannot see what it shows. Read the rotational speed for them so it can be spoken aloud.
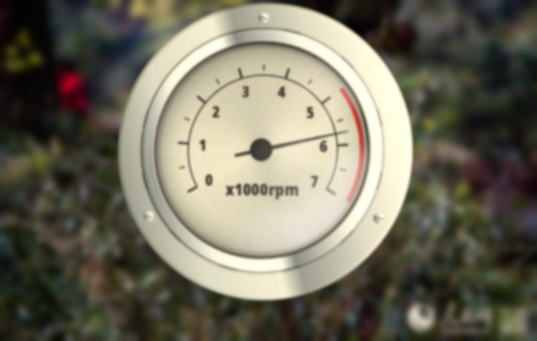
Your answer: 5750 rpm
